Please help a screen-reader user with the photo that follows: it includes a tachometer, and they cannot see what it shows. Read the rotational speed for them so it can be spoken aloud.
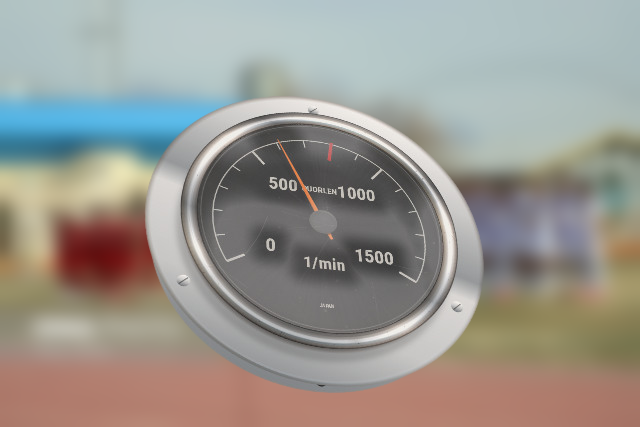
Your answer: 600 rpm
